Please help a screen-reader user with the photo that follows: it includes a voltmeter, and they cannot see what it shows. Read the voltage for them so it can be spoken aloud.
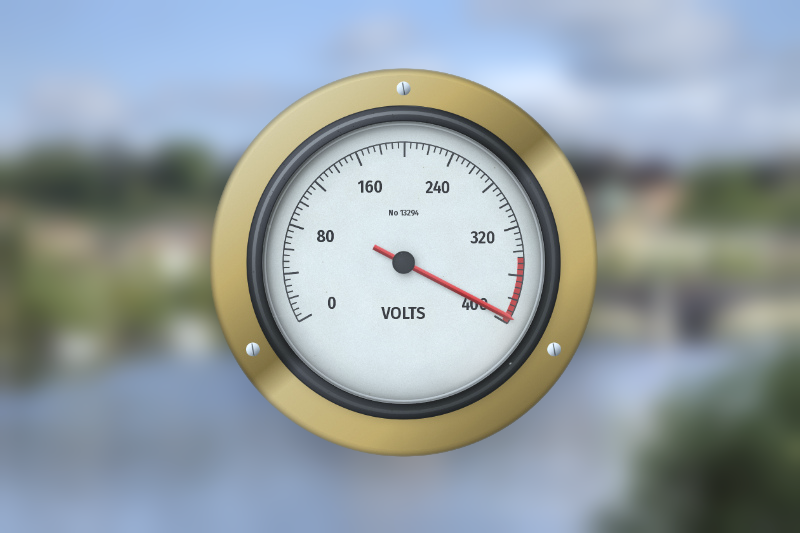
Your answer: 395 V
